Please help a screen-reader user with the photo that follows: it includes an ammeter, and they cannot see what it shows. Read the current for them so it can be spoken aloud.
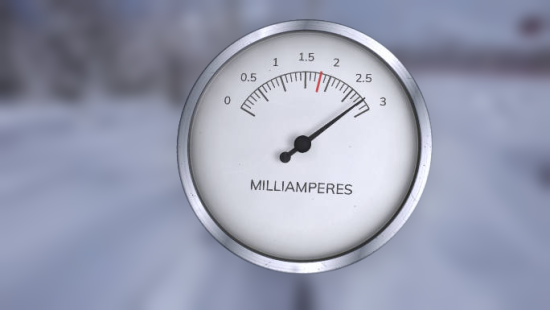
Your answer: 2.8 mA
